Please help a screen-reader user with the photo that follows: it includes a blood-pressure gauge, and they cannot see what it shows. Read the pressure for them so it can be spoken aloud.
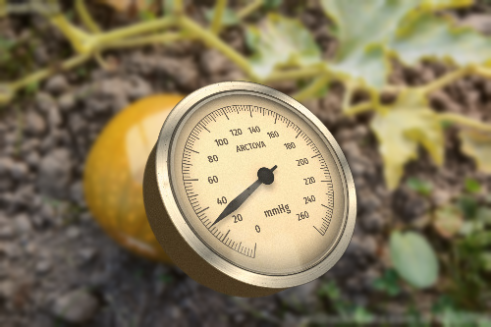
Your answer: 30 mmHg
